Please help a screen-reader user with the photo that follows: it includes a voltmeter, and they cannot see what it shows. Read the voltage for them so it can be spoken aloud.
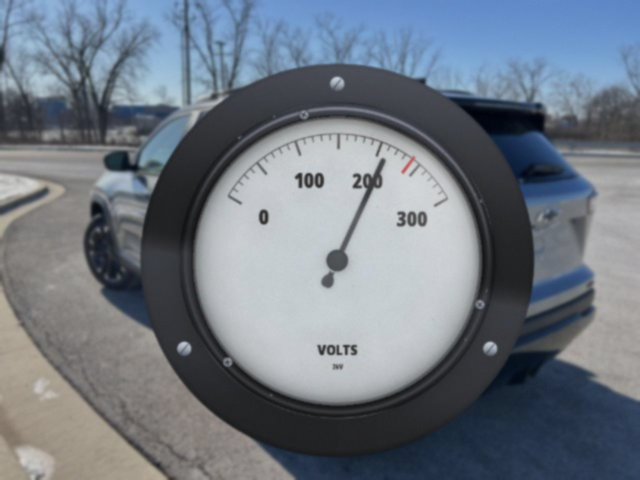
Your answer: 210 V
